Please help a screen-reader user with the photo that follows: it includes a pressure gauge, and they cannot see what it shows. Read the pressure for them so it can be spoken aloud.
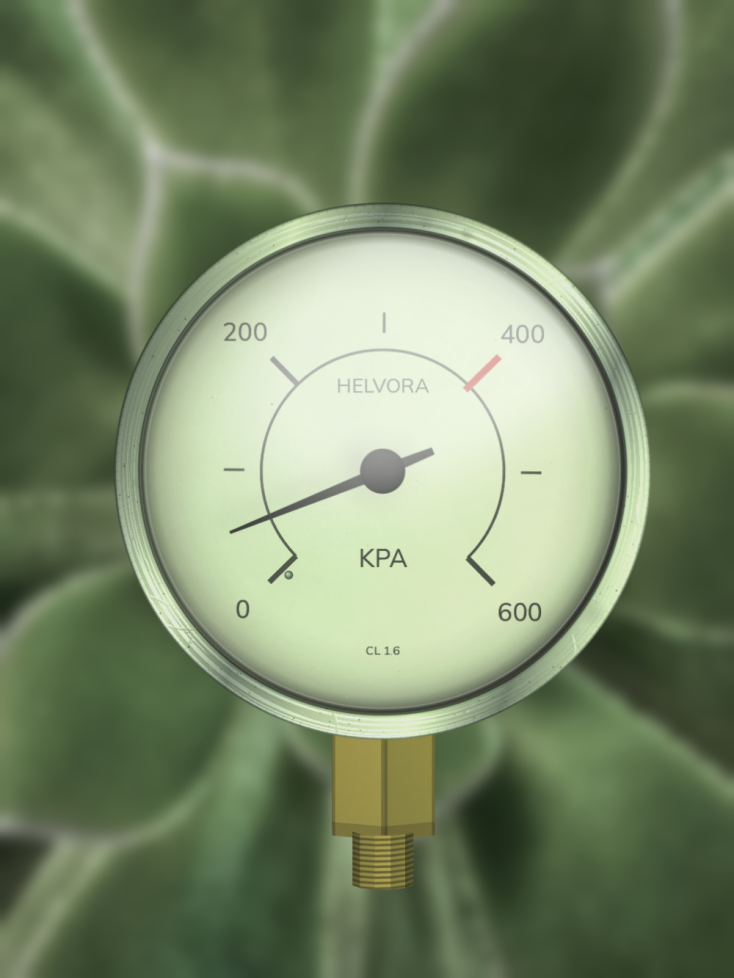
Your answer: 50 kPa
